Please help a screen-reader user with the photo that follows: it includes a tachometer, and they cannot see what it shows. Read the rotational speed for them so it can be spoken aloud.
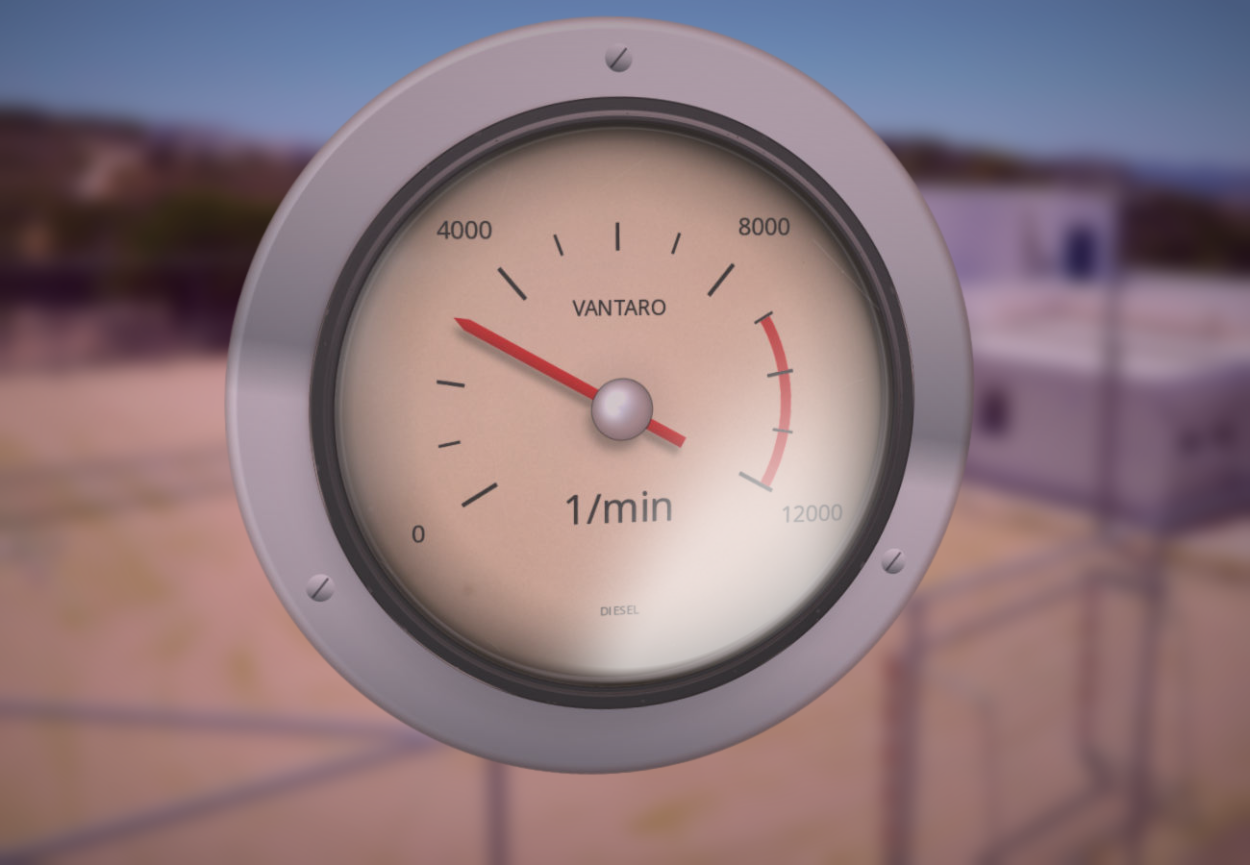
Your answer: 3000 rpm
